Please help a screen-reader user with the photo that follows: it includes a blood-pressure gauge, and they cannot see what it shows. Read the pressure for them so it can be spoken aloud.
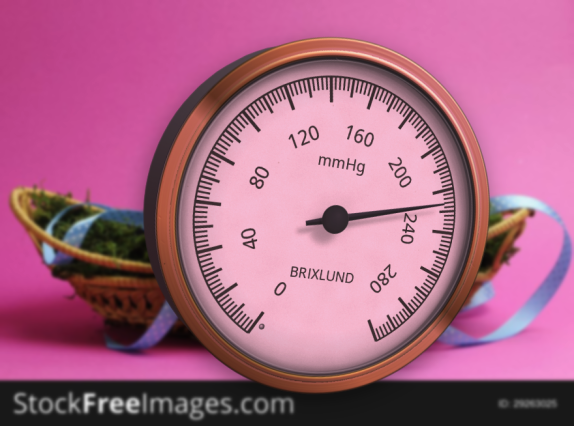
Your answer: 226 mmHg
